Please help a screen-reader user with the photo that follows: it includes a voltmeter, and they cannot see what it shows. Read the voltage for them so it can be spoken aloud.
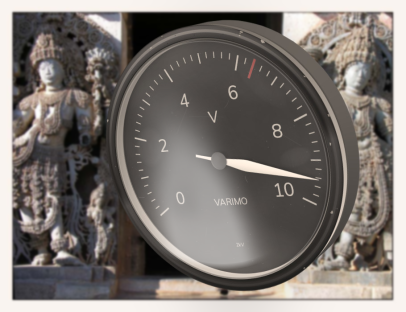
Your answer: 9.4 V
